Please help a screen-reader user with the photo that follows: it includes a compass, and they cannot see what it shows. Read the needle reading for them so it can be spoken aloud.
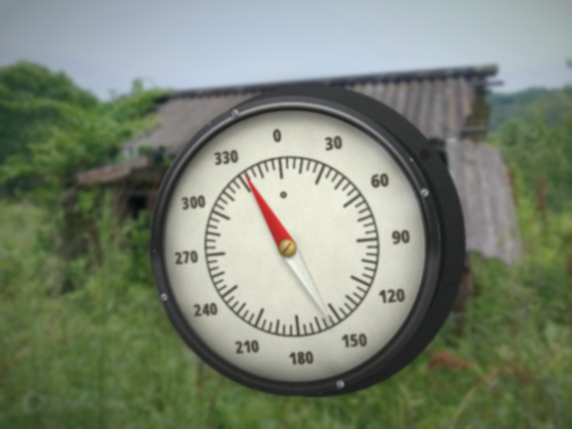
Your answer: 335 °
